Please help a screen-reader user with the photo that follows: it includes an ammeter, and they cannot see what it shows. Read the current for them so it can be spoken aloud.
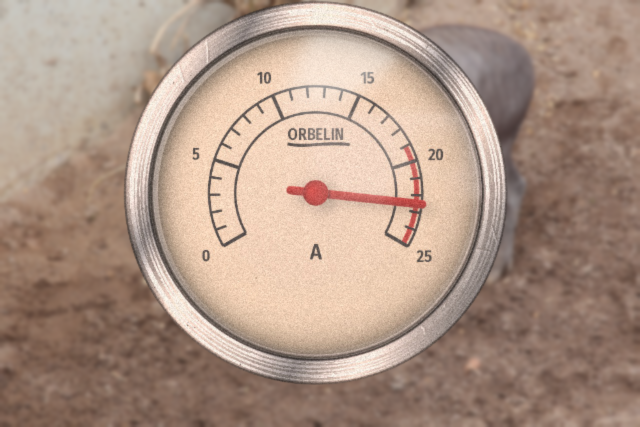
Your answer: 22.5 A
